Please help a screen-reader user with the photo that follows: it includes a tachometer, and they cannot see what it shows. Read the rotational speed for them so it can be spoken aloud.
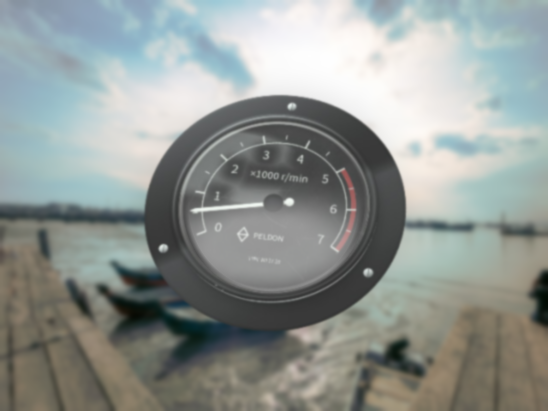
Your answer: 500 rpm
